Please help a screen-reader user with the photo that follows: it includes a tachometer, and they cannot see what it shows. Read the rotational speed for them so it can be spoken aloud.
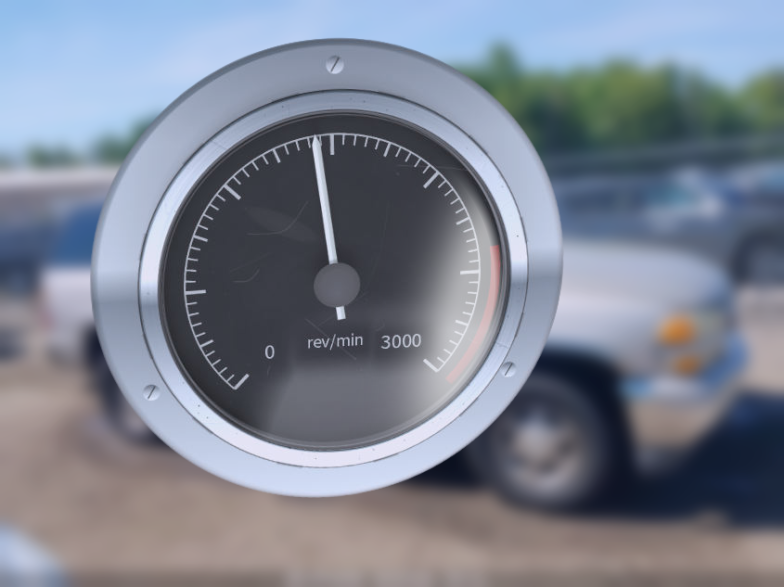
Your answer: 1425 rpm
